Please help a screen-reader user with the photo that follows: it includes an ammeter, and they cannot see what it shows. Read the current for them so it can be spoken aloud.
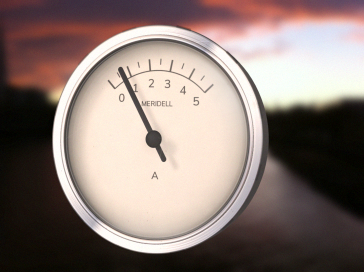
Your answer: 0.75 A
